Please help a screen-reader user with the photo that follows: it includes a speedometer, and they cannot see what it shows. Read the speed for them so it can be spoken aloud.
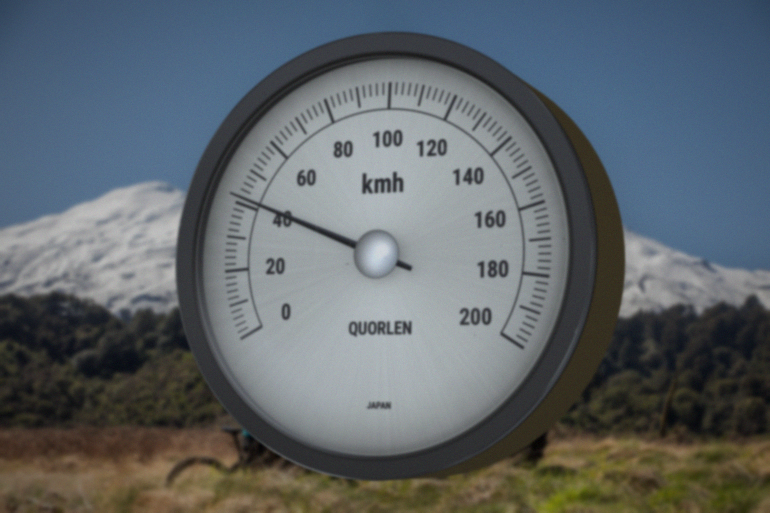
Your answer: 42 km/h
